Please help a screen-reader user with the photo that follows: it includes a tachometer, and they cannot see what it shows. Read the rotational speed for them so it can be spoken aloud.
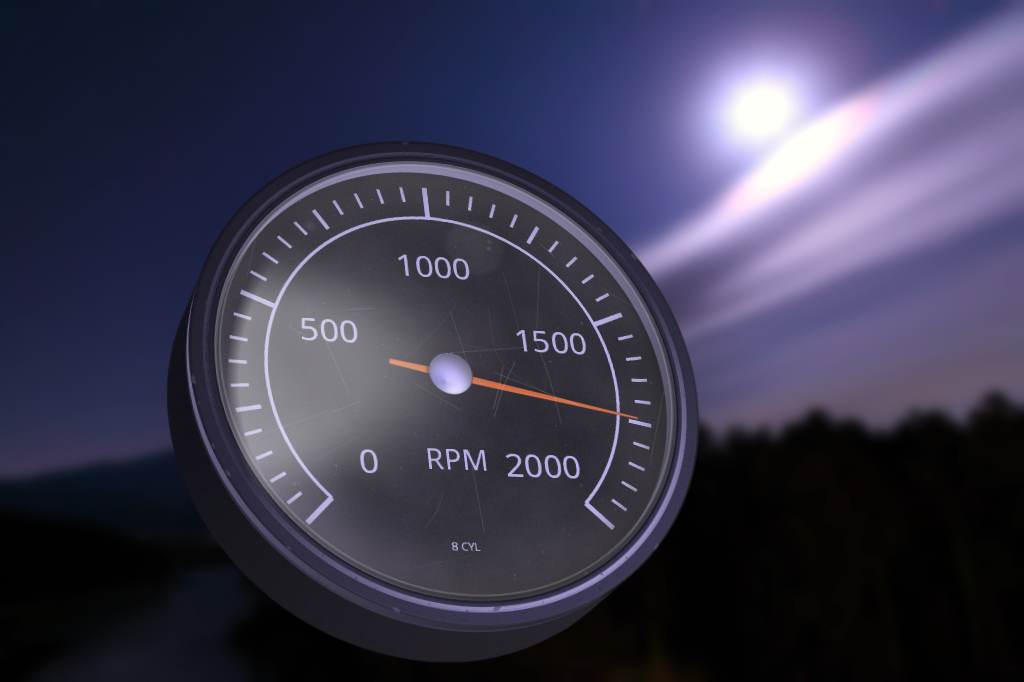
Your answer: 1750 rpm
